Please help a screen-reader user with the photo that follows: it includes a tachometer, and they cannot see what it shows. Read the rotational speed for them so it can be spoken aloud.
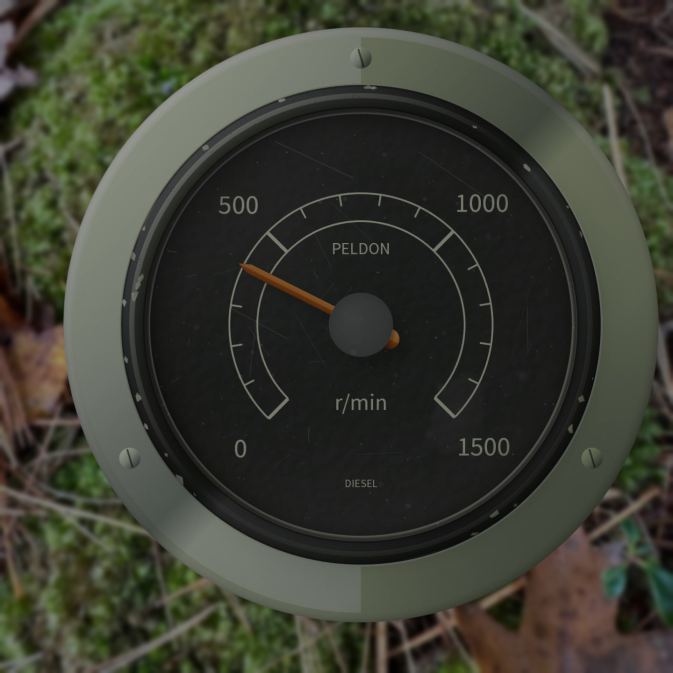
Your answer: 400 rpm
